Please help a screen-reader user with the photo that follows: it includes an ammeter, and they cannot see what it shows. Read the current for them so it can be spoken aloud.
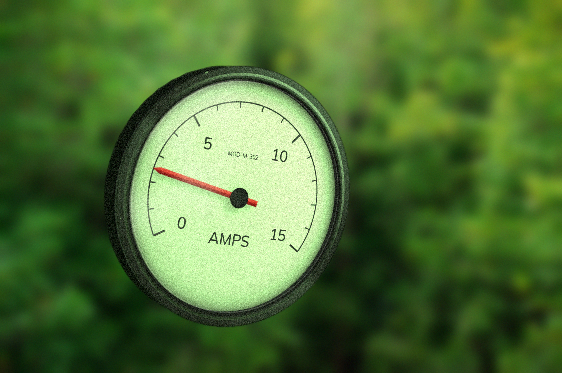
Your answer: 2.5 A
